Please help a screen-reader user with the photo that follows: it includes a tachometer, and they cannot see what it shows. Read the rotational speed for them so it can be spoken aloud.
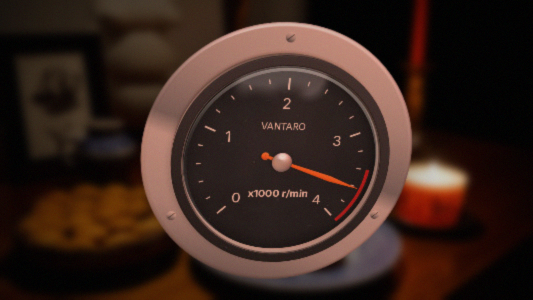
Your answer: 3600 rpm
